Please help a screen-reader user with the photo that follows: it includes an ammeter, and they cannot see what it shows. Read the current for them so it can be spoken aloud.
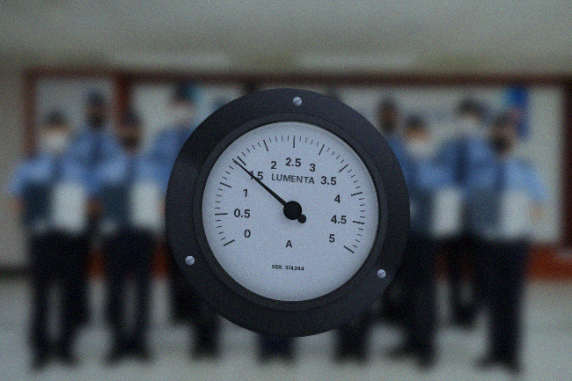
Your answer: 1.4 A
